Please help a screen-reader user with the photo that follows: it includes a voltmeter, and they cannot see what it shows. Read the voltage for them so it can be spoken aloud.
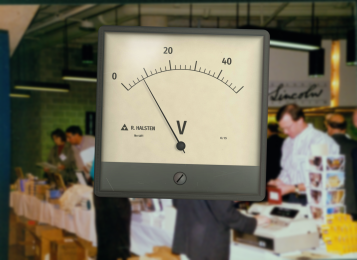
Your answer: 8 V
